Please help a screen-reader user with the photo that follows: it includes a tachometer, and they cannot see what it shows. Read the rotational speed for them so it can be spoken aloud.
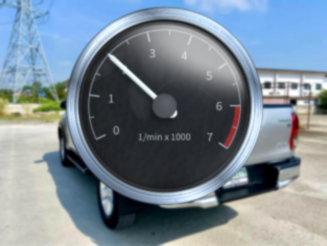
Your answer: 2000 rpm
